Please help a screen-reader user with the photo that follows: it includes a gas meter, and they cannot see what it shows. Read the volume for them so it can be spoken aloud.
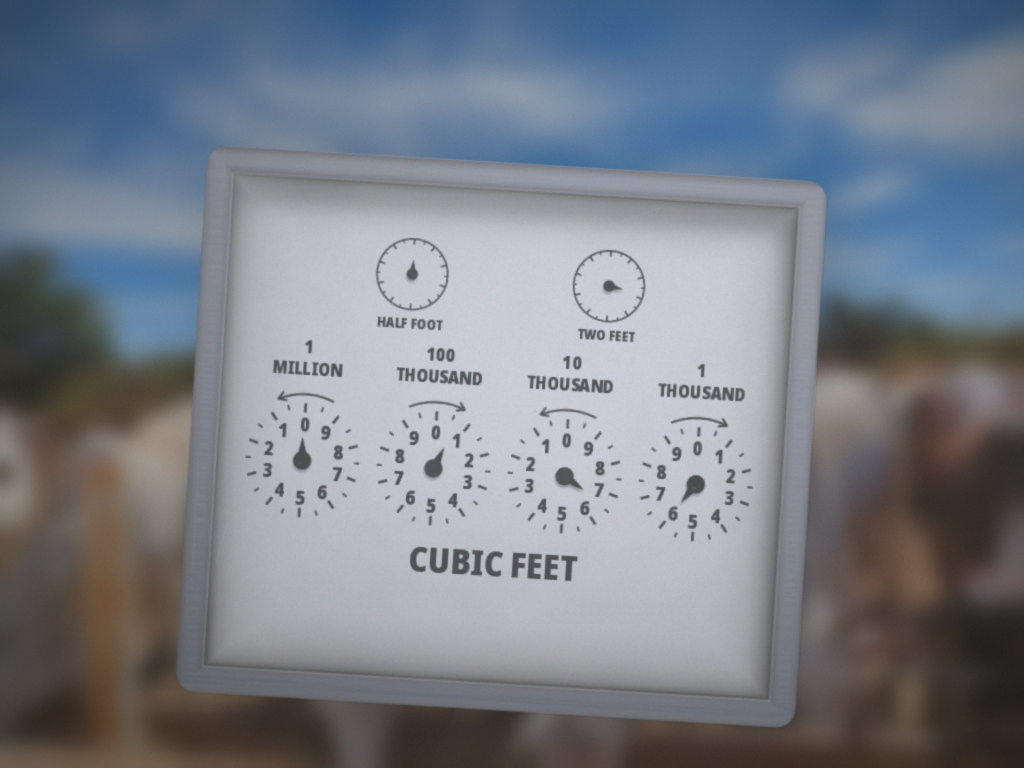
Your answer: 6600 ft³
